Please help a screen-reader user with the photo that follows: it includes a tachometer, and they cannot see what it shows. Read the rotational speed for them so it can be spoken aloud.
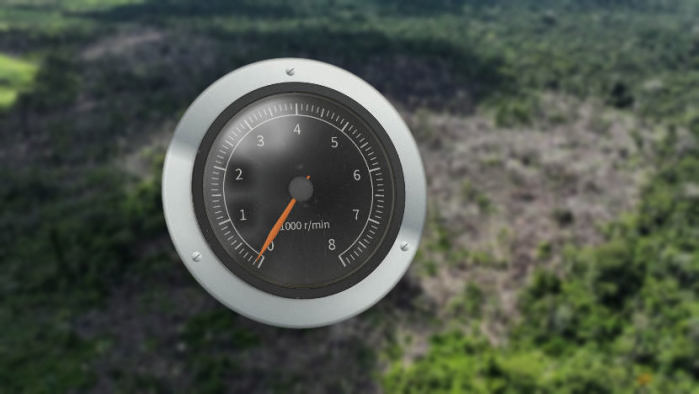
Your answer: 100 rpm
